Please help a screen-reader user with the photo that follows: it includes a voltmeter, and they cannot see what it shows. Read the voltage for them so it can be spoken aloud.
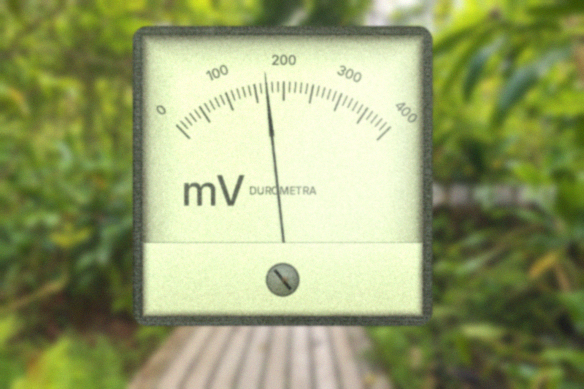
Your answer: 170 mV
